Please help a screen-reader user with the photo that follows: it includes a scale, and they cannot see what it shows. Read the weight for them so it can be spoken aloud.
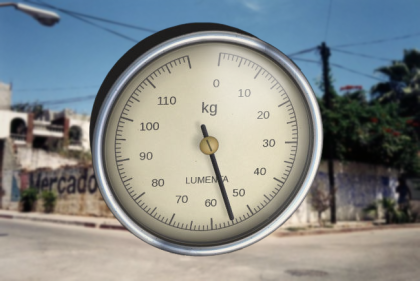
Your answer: 55 kg
